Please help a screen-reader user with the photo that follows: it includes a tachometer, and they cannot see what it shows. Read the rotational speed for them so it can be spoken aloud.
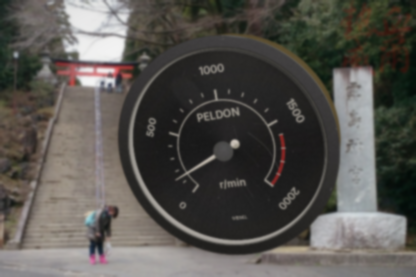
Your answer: 150 rpm
